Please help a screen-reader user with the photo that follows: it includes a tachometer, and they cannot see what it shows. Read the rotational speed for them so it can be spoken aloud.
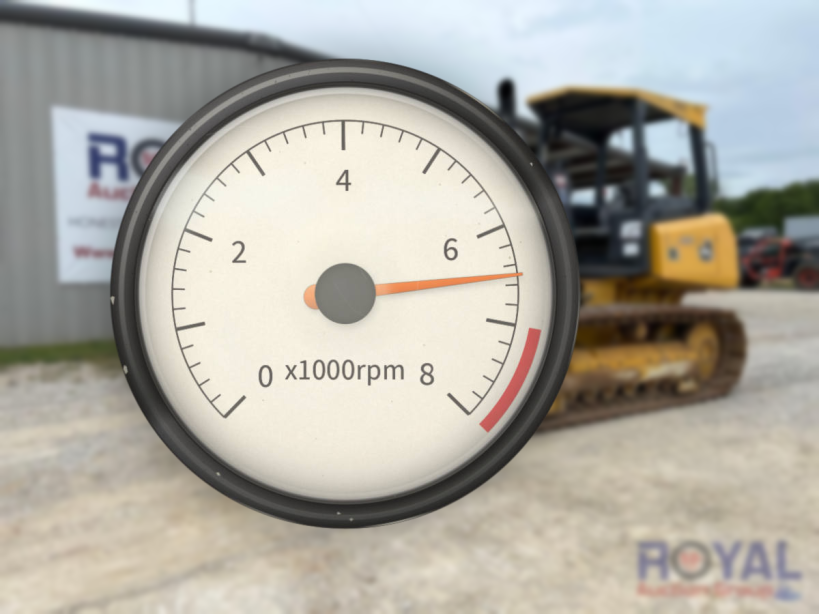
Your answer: 6500 rpm
